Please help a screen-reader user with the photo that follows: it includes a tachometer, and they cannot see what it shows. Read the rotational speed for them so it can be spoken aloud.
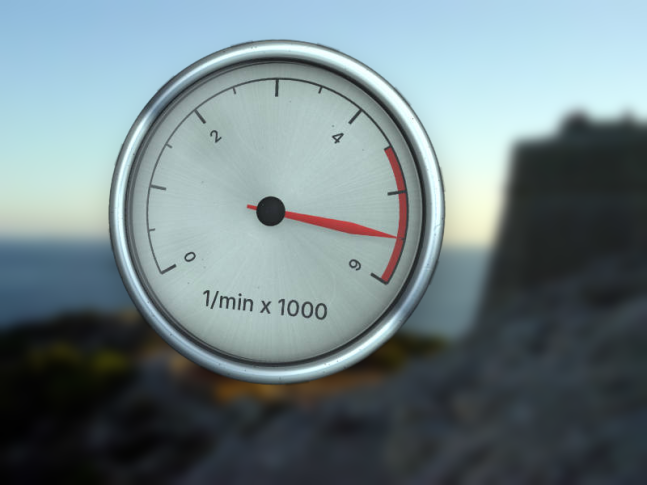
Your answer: 5500 rpm
